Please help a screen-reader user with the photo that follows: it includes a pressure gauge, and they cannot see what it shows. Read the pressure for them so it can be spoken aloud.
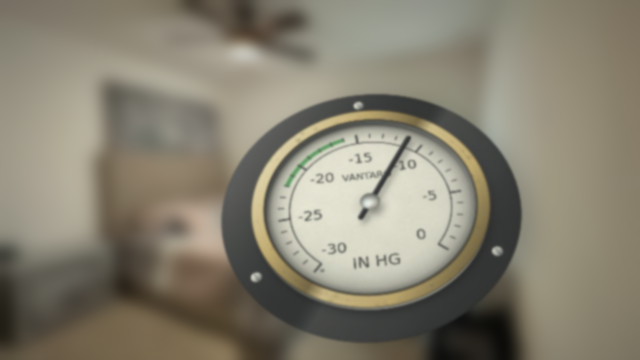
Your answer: -11 inHg
